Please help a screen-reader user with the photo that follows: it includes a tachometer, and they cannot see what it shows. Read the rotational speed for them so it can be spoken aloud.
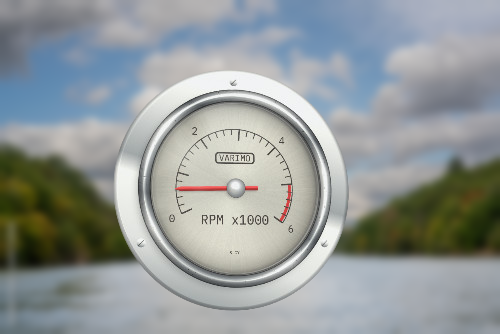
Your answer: 600 rpm
